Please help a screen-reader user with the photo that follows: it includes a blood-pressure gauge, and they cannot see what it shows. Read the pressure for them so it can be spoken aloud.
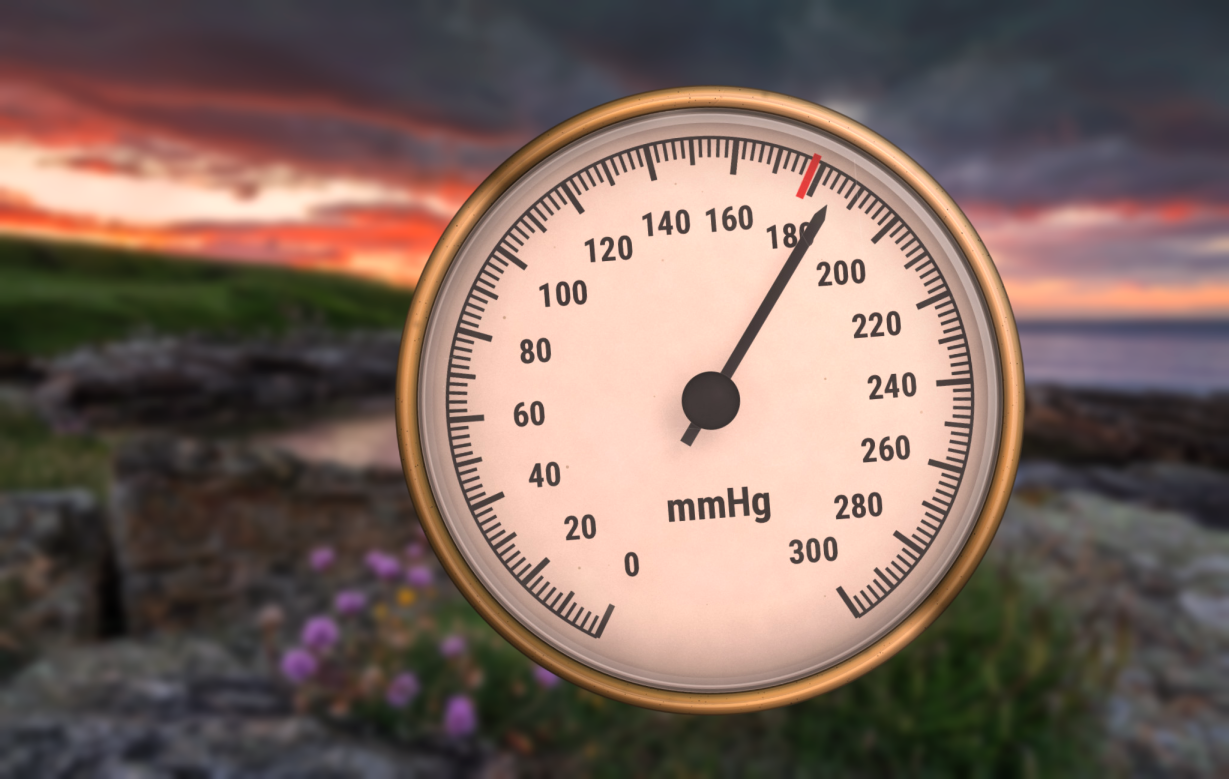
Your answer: 185 mmHg
